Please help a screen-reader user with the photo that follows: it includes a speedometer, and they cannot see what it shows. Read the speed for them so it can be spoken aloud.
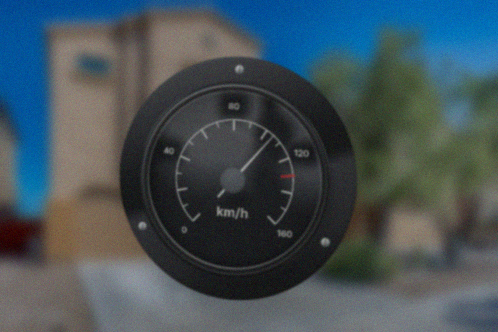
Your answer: 105 km/h
